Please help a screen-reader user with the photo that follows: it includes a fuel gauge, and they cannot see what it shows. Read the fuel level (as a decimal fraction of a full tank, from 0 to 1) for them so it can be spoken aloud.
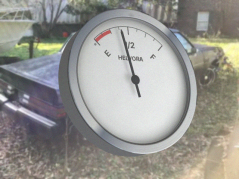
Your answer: 0.375
